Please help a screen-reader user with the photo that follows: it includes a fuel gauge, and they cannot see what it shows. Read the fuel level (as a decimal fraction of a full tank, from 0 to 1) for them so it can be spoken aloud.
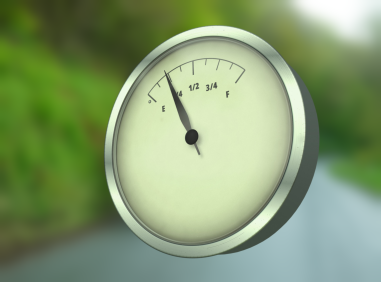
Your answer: 0.25
